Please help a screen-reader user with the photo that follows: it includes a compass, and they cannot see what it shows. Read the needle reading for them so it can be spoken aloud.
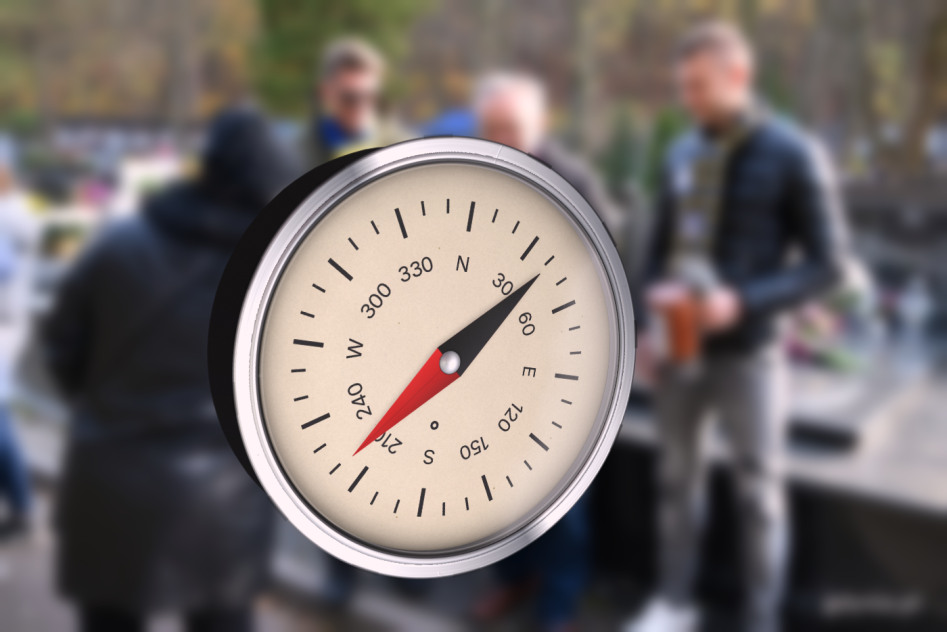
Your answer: 220 °
